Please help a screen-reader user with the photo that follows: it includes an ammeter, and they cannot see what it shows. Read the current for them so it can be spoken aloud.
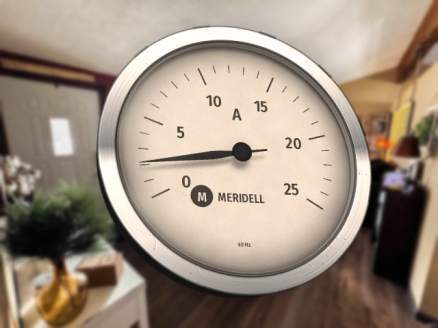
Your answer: 2 A
